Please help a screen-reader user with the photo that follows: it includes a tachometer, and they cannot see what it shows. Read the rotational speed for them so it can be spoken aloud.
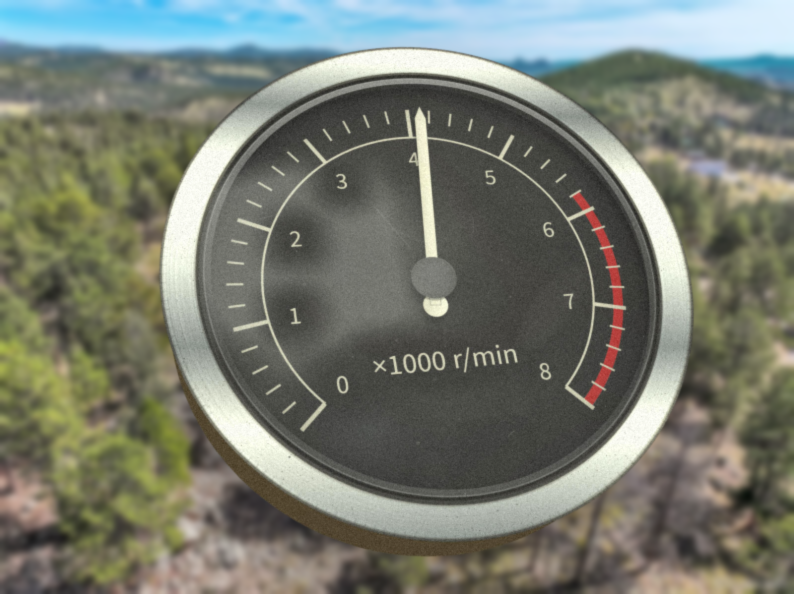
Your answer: 4100 rpm
